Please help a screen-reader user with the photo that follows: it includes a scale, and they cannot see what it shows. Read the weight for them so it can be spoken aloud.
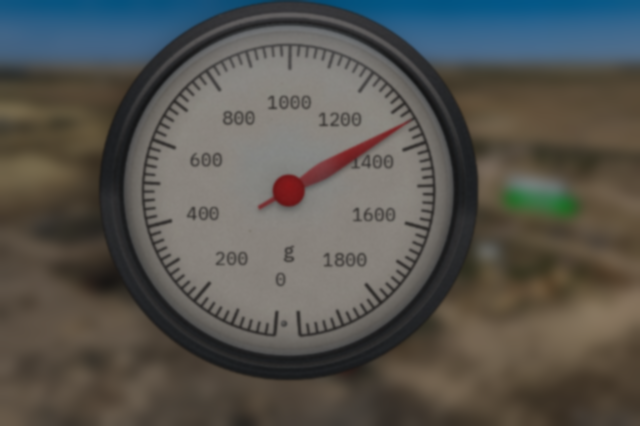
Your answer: 1340 g
